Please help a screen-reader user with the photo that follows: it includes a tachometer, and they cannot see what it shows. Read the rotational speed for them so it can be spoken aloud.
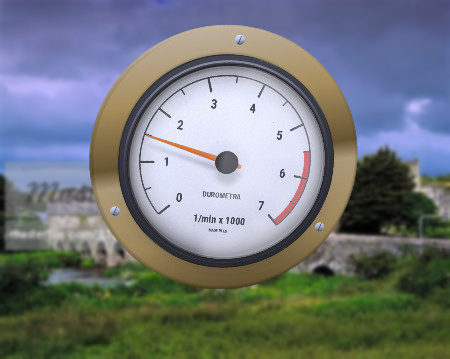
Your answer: 1500 rpm
